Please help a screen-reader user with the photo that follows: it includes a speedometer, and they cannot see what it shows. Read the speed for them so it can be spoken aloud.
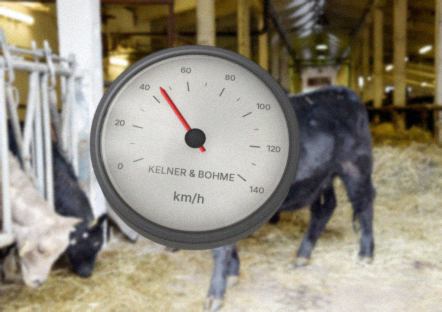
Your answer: 45 km/h
